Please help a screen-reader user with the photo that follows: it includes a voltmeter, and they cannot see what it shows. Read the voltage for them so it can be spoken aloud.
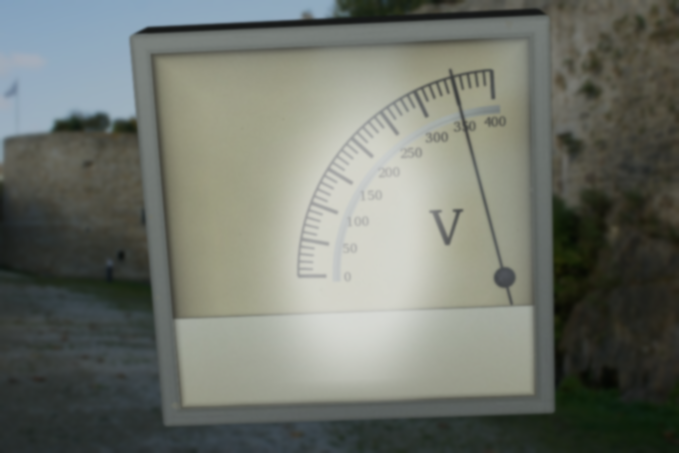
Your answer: 350 V
